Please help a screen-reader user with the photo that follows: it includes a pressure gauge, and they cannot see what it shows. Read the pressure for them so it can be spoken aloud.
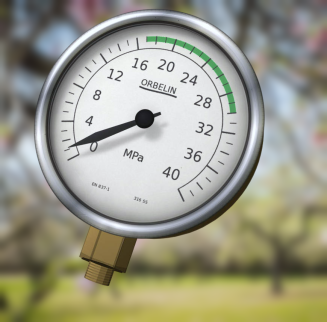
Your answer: 1 MPa
